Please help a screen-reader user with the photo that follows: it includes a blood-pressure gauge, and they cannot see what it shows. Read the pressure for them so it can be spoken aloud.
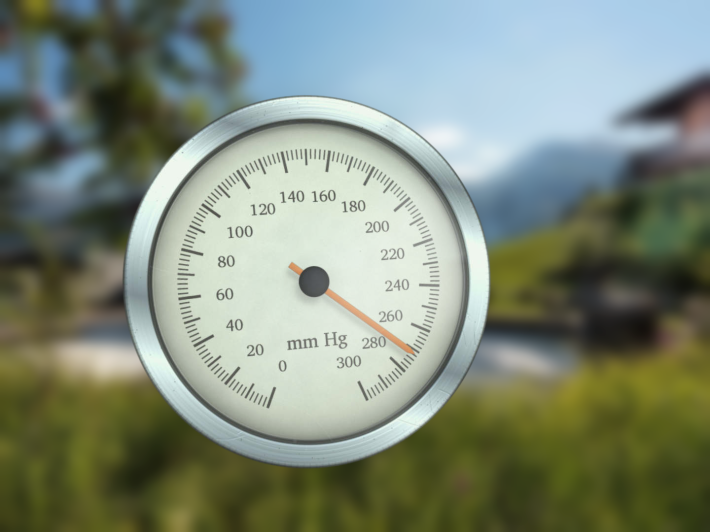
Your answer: 272 mmHg
